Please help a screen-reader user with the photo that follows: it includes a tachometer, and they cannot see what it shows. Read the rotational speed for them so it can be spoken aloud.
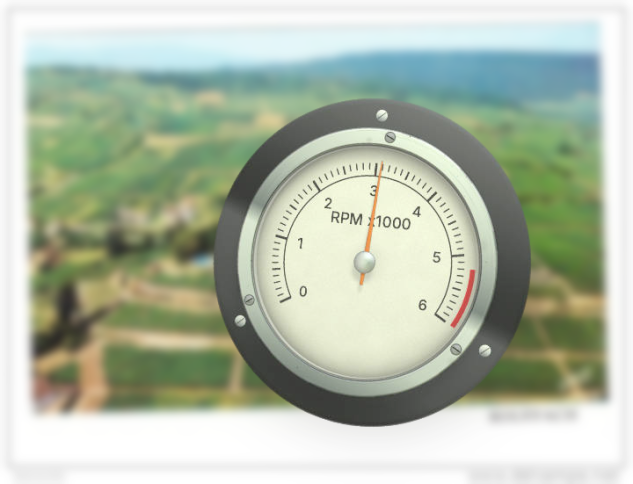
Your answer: 3100 rpm
